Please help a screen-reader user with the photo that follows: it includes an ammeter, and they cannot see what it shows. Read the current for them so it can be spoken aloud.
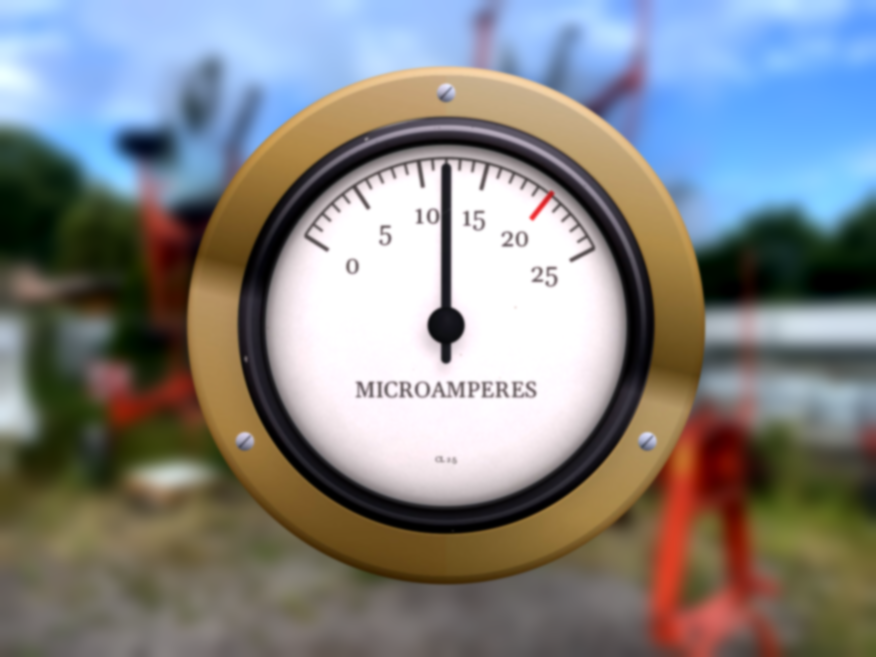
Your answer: 12 µA
